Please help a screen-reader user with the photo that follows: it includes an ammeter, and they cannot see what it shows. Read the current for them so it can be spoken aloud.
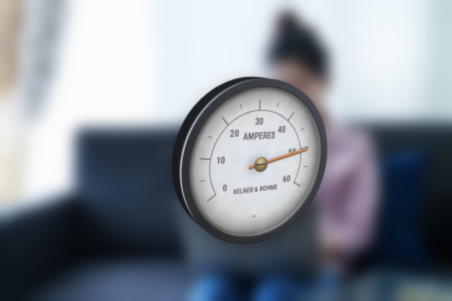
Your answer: 50 A
